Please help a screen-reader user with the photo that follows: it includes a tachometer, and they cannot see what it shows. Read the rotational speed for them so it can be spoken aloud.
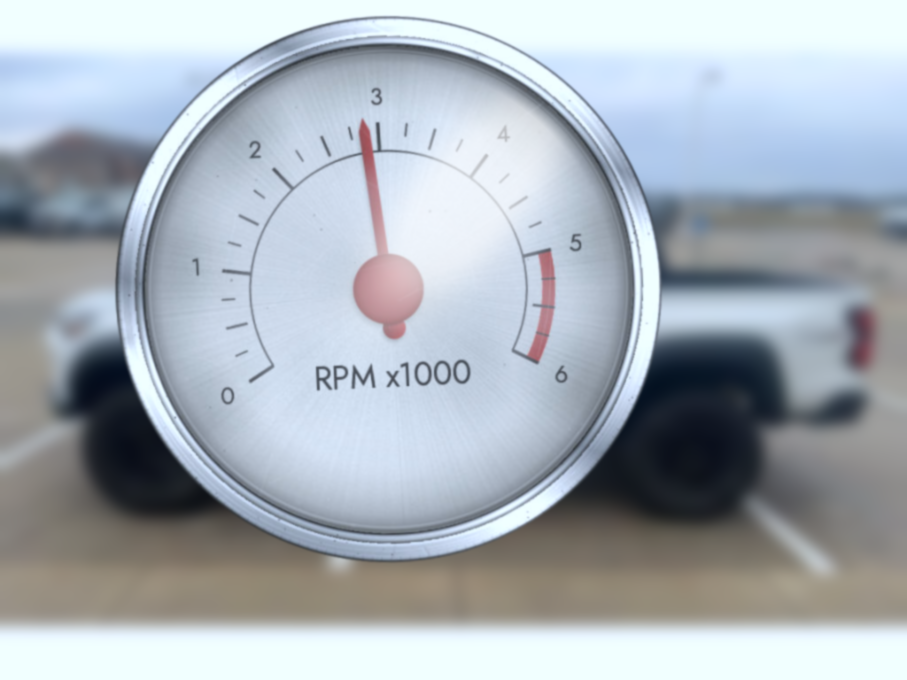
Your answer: 2875 rpm
